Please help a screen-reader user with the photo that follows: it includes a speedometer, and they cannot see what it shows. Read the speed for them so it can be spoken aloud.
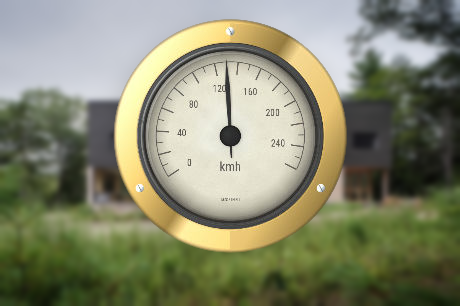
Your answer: 130 km/h
